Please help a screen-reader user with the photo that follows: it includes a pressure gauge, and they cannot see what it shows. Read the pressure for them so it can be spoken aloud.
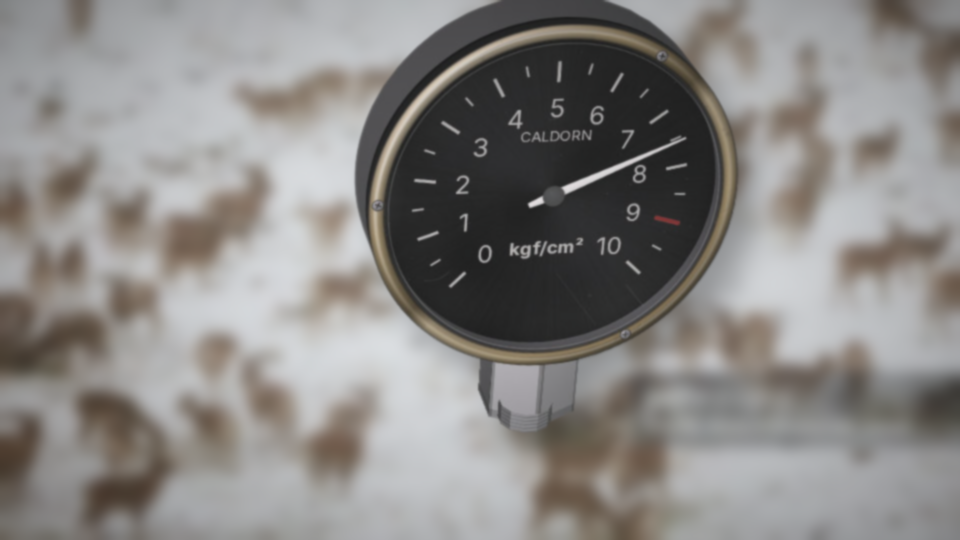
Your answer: 7.5 kg/cm²
